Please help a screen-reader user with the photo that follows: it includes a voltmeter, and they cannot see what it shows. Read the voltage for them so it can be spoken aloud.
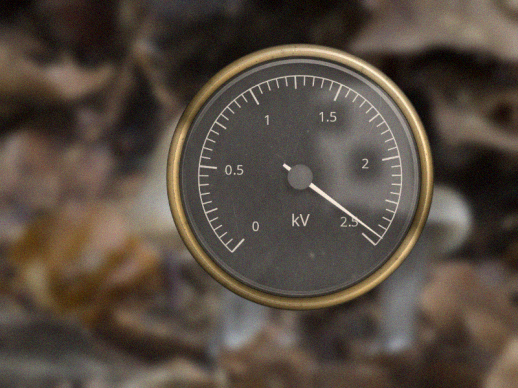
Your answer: 2.45 kV
